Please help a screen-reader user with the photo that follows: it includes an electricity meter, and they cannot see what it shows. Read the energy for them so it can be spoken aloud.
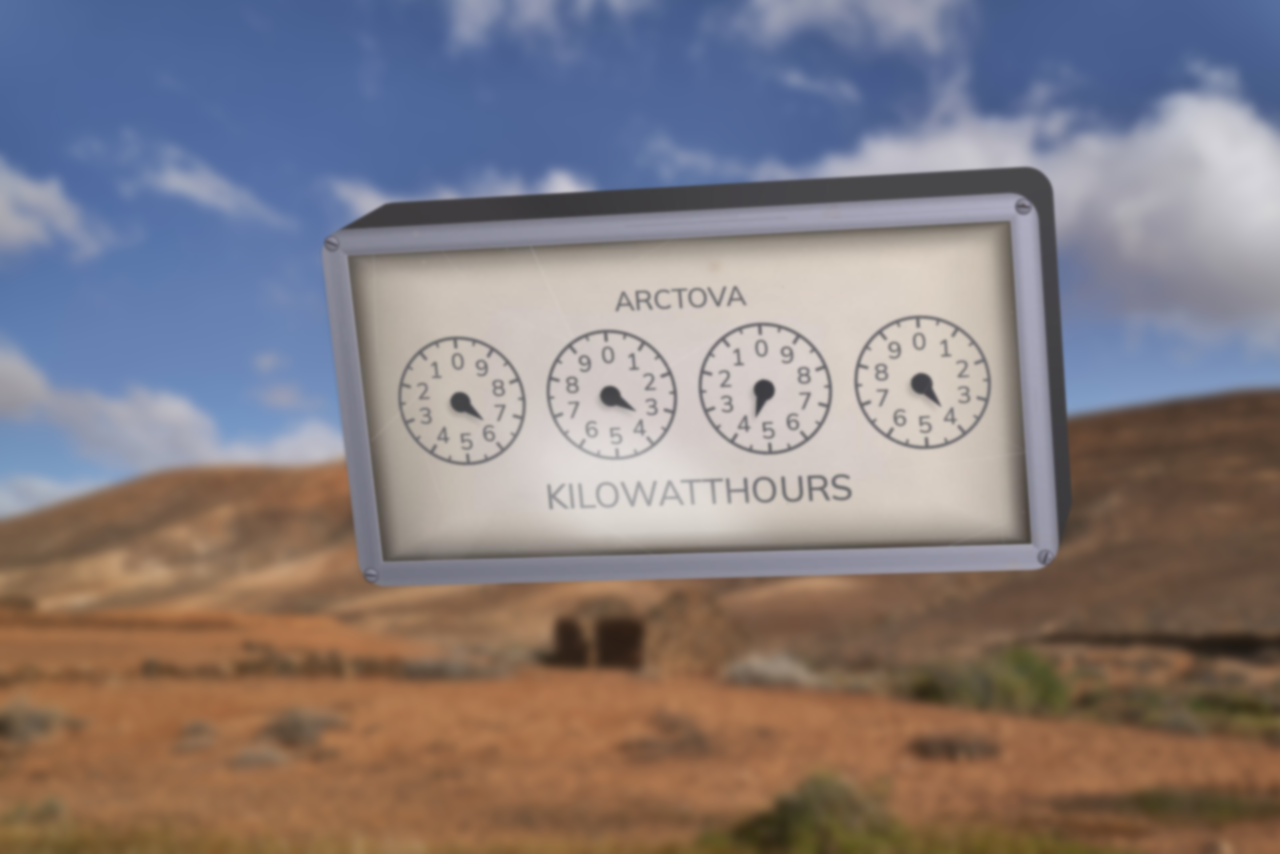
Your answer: 6344 kWh
